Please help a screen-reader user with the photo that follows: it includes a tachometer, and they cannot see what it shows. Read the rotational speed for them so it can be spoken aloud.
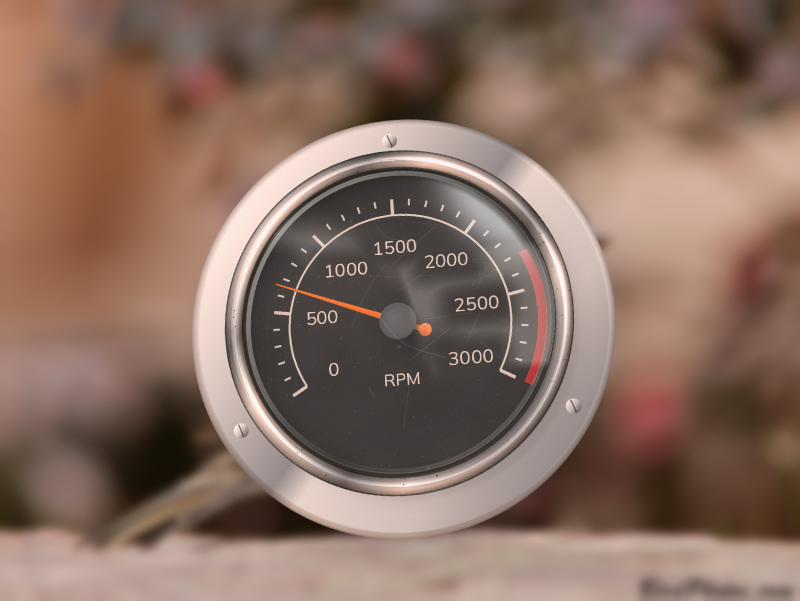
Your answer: 650 rpm
